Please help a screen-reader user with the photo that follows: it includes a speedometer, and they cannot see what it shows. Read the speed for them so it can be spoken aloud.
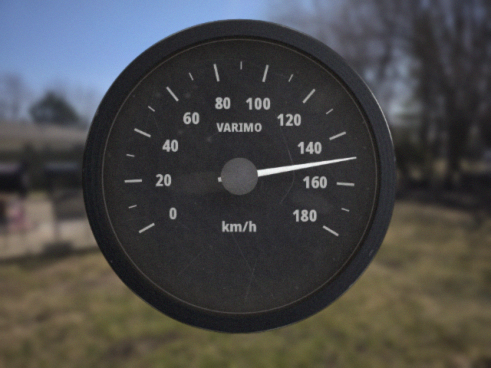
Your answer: 150 km/h
